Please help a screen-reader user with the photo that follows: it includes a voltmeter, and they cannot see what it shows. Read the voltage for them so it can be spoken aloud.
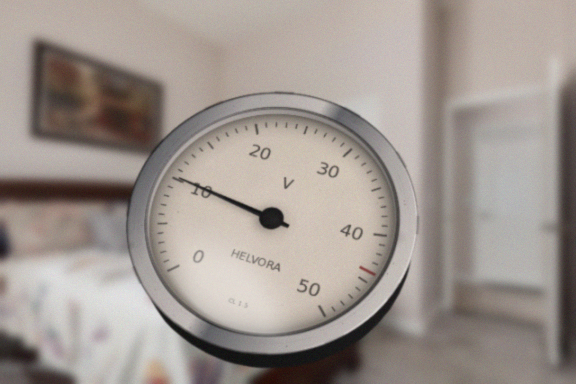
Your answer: 10 V
